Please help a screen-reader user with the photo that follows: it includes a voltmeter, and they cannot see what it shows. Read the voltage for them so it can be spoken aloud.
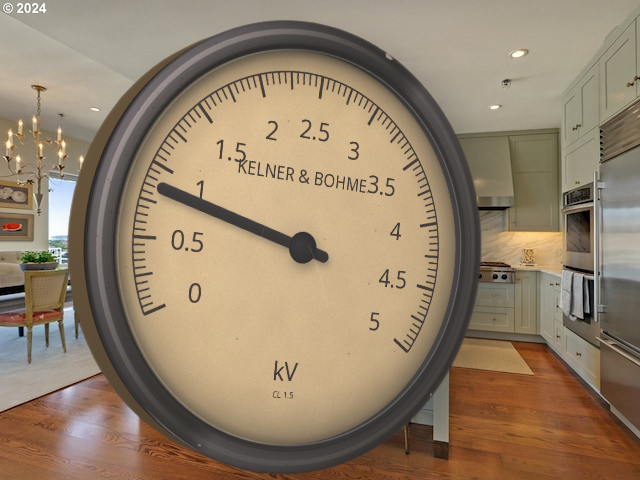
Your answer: 0.85 kV
